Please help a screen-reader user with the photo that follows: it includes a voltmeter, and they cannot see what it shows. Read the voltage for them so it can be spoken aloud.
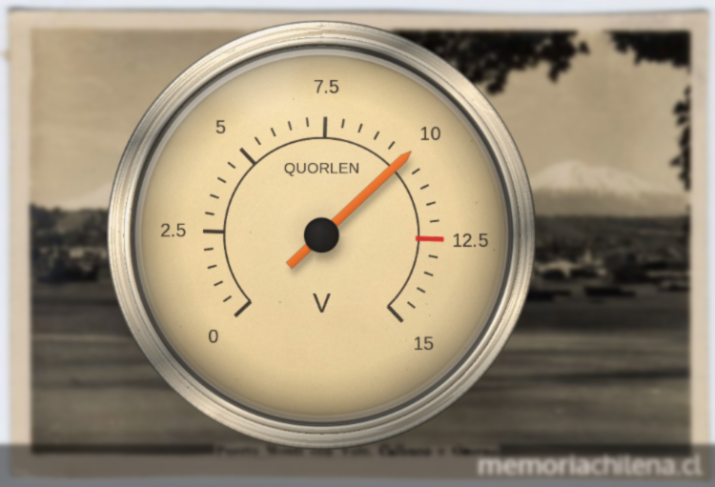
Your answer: 10 V
